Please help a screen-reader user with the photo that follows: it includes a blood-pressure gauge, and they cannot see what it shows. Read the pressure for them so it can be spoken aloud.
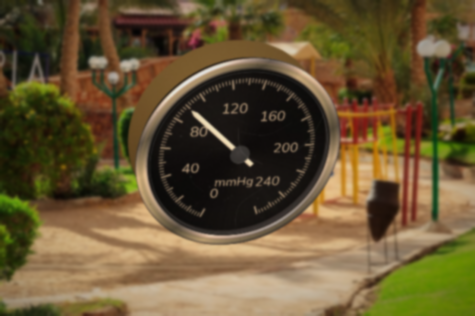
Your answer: 90 mmHg
